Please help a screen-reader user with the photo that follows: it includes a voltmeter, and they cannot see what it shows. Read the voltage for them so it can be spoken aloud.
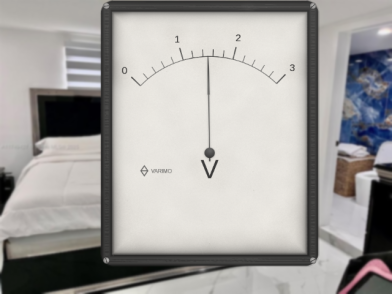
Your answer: 1.5 V
